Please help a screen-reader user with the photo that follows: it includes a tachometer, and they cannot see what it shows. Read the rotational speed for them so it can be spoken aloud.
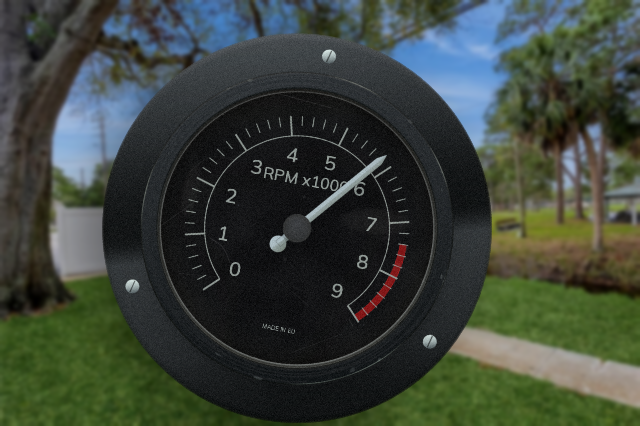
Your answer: 5800 rpm
